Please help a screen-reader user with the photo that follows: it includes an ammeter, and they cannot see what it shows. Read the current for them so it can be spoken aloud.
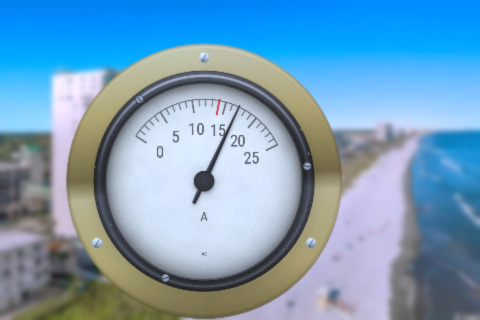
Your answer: 17 A
